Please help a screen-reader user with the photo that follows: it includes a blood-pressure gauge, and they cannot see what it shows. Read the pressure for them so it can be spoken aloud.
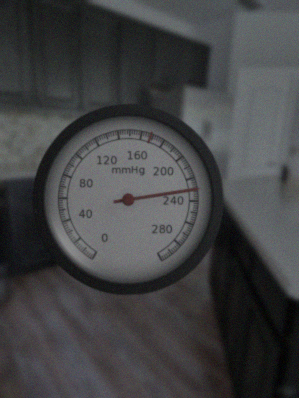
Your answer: 230 mmHg
